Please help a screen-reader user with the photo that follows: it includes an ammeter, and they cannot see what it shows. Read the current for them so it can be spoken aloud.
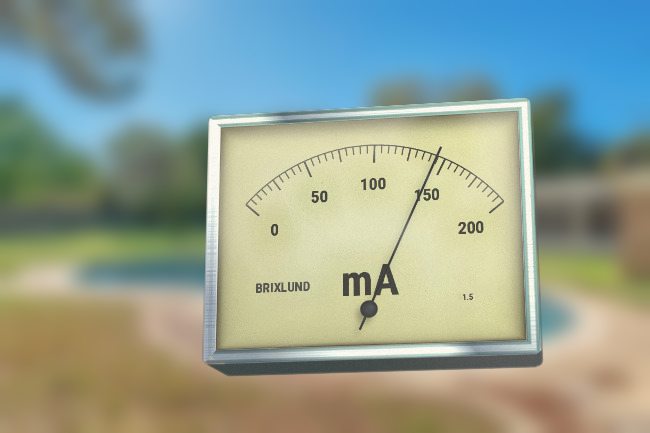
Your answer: 145 mA
